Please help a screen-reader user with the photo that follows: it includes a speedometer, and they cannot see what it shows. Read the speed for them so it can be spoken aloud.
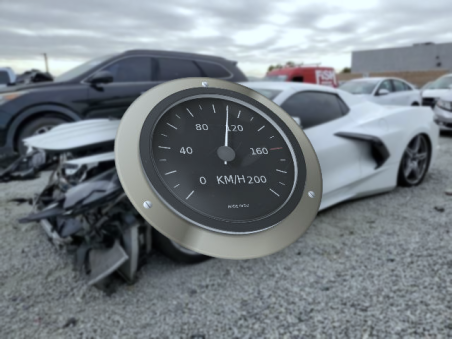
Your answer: 110 km/h
